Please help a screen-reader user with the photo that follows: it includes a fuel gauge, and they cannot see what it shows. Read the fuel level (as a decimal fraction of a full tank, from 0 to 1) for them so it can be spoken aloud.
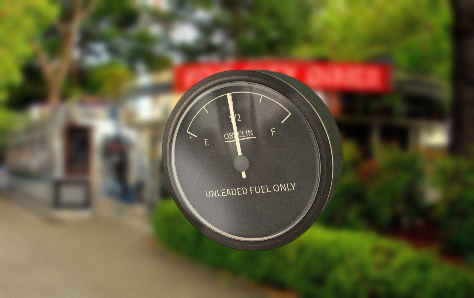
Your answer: 0.5
